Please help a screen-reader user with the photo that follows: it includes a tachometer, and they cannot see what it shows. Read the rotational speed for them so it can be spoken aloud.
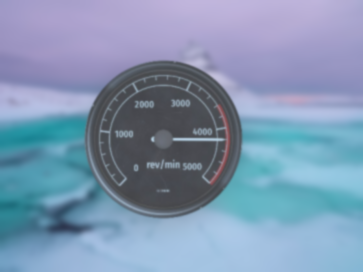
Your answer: 4200 rpm
